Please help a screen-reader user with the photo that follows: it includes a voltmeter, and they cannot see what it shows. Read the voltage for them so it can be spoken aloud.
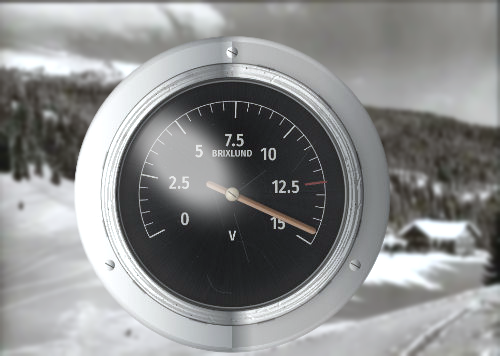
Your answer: 14.5 V
